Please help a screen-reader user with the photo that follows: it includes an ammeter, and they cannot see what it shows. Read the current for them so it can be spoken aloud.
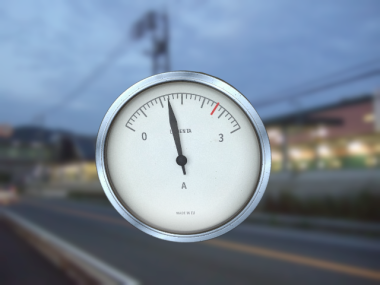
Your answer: 1.2 A
